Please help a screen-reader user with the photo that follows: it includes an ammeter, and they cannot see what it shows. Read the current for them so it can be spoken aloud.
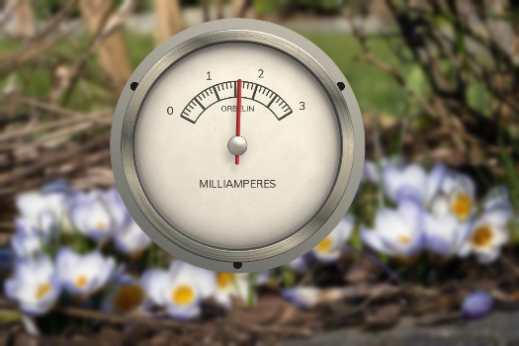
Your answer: 1.6 mA
